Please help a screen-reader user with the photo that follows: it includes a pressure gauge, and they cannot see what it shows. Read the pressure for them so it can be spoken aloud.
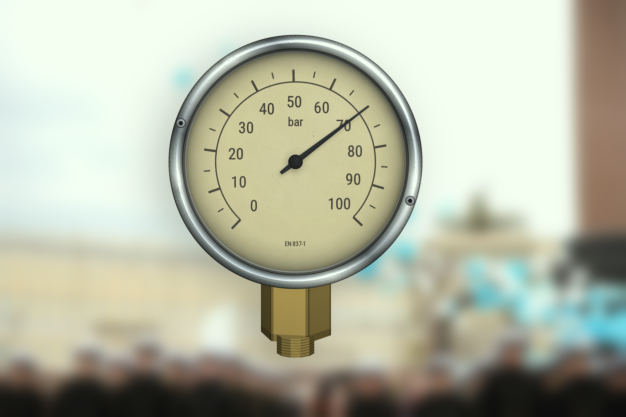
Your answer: 70 bar
